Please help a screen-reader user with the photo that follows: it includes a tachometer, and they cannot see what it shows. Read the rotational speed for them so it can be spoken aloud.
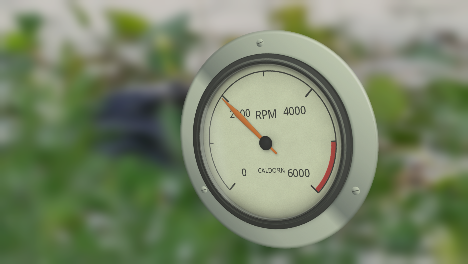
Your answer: 2000 rpm
